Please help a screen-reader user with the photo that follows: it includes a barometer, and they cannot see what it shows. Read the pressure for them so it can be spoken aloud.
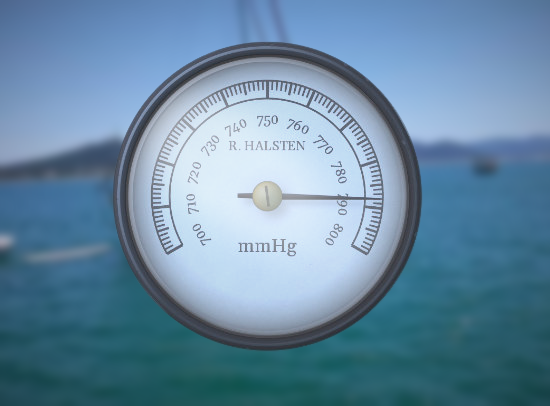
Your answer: 788 mmHg
